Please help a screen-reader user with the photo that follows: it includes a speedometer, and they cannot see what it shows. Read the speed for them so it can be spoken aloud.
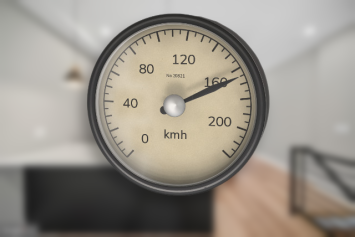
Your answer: 165 km/h
